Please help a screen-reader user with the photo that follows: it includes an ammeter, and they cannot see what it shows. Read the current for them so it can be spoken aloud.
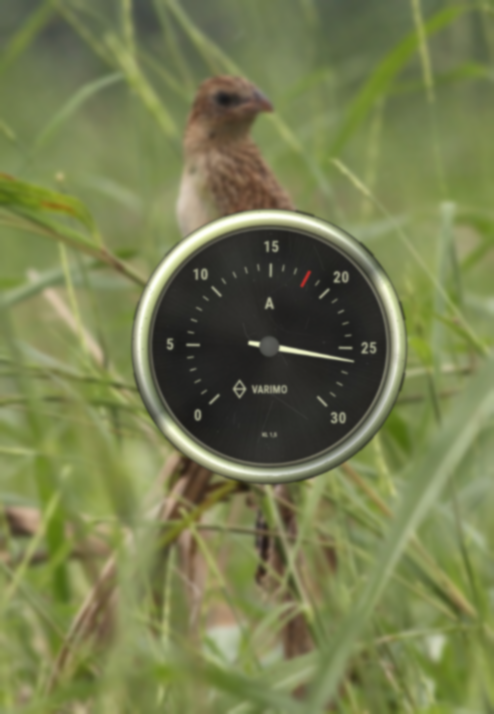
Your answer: 26 A
